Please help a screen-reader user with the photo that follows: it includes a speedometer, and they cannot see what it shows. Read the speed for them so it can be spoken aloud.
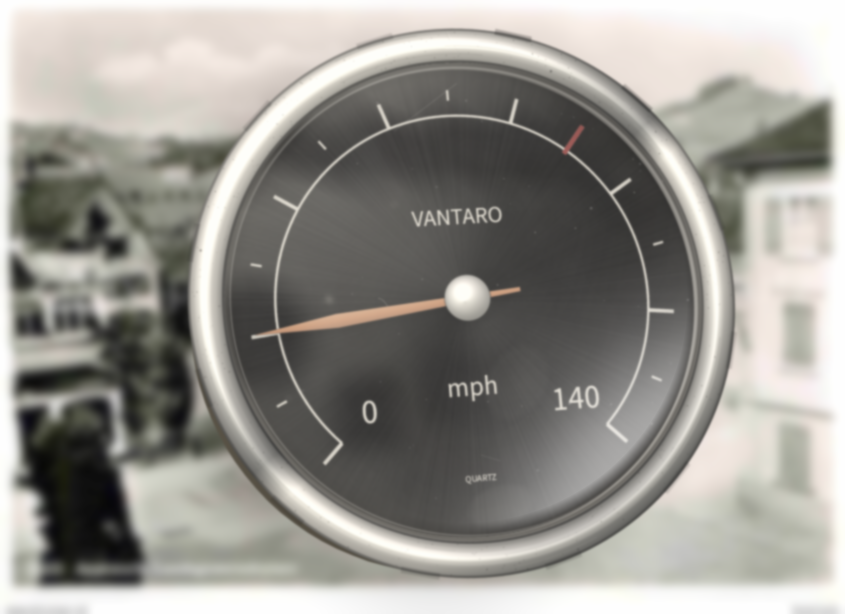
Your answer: 20 mph
